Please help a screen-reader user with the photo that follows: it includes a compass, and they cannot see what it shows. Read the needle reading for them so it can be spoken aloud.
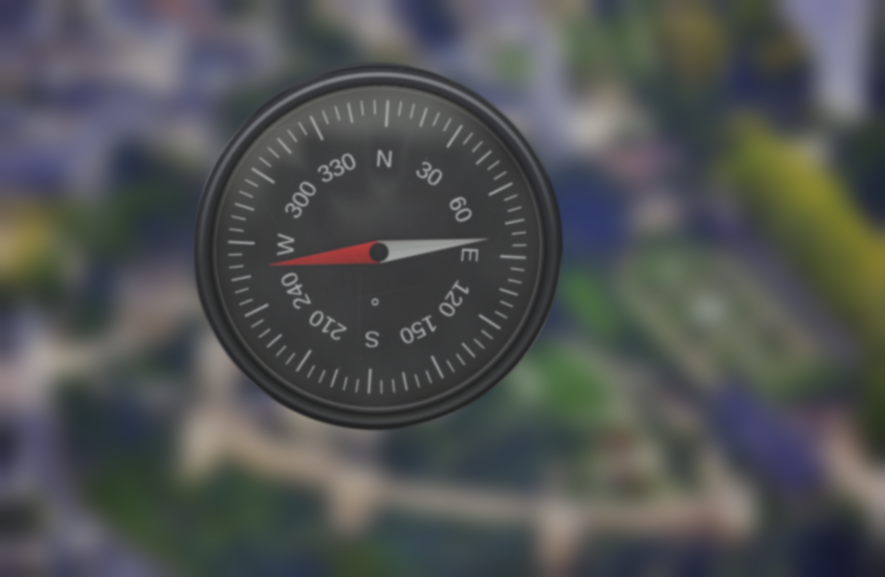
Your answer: 260 °
